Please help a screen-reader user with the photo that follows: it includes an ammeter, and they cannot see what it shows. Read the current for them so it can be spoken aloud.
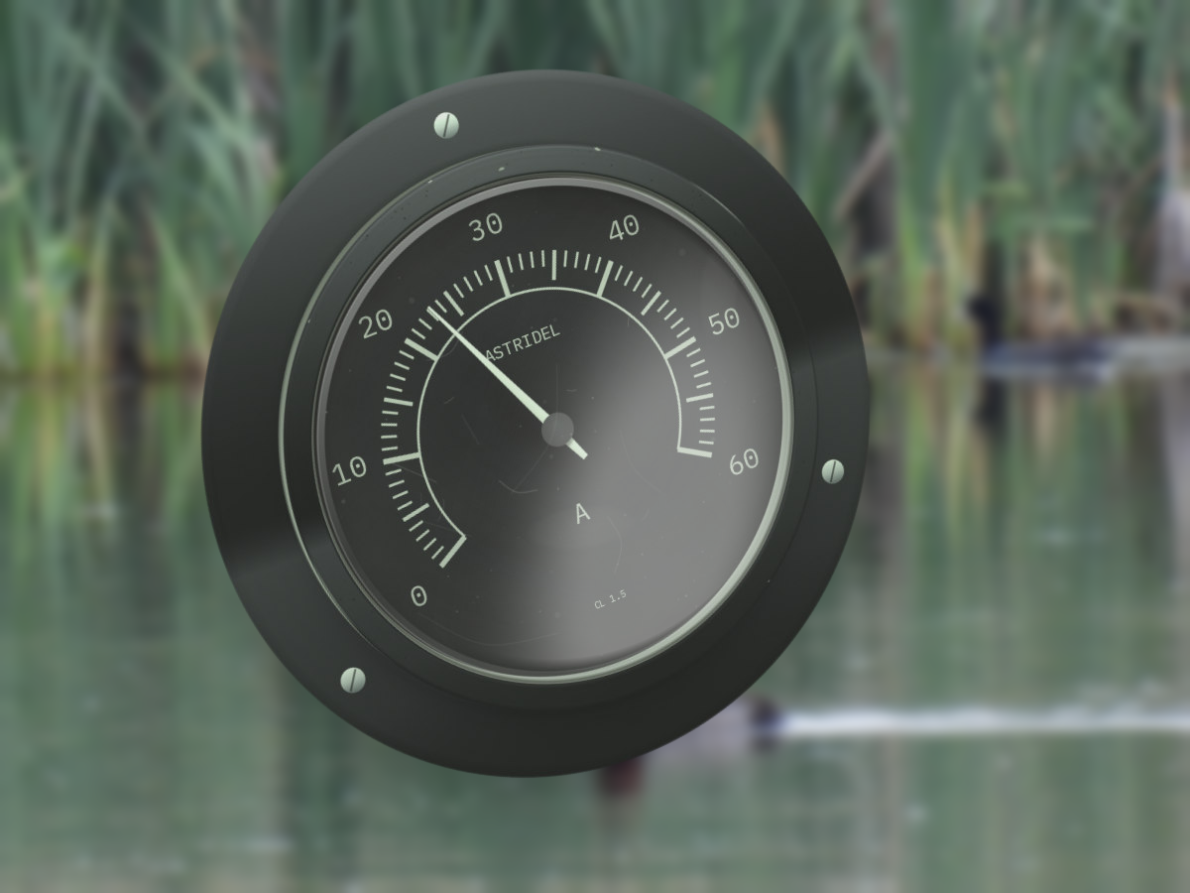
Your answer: 23 A
